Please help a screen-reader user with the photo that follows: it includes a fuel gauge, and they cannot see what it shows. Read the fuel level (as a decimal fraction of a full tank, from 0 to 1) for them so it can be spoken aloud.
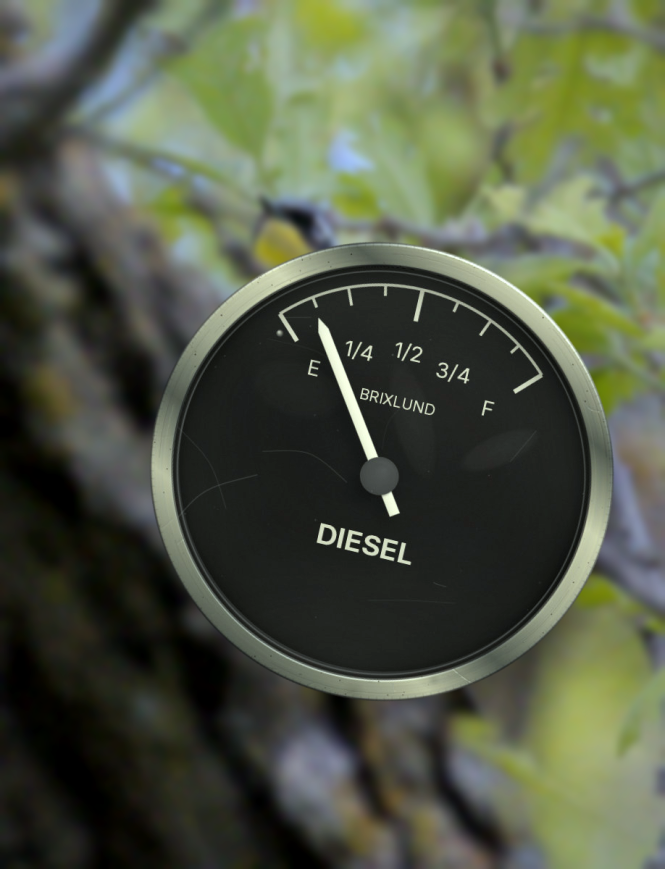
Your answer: 0.125
